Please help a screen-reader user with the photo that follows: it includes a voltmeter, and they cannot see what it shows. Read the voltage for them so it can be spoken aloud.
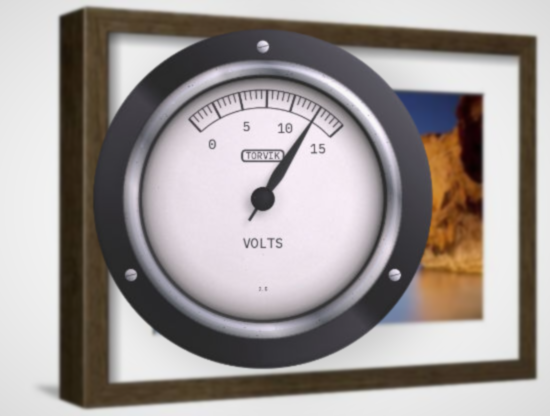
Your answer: 12.5 V
